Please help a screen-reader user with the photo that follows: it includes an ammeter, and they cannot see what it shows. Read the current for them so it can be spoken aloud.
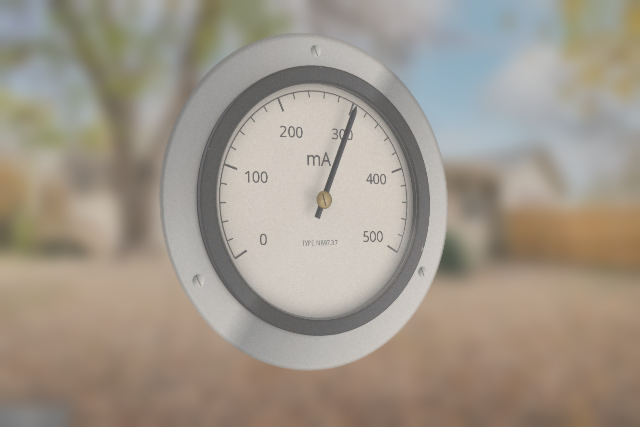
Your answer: 300 mA
